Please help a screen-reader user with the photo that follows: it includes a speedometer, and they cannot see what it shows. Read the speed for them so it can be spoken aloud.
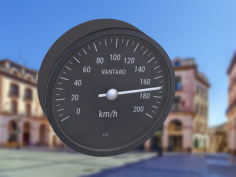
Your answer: 170 km/h
